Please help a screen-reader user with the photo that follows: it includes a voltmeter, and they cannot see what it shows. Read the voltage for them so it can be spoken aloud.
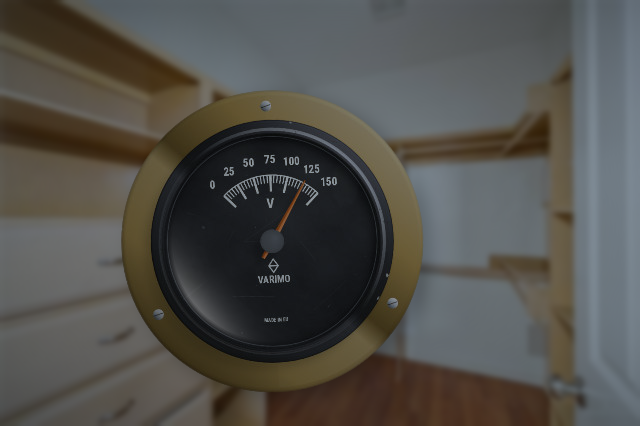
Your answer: 125 V
